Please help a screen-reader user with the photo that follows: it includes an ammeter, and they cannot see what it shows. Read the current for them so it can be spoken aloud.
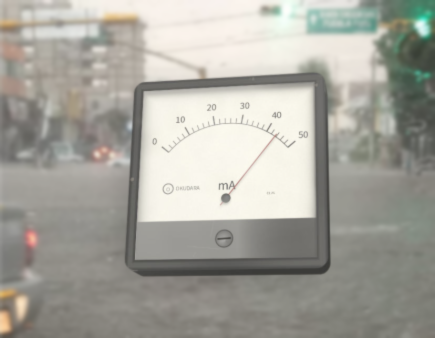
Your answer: 44 mA
